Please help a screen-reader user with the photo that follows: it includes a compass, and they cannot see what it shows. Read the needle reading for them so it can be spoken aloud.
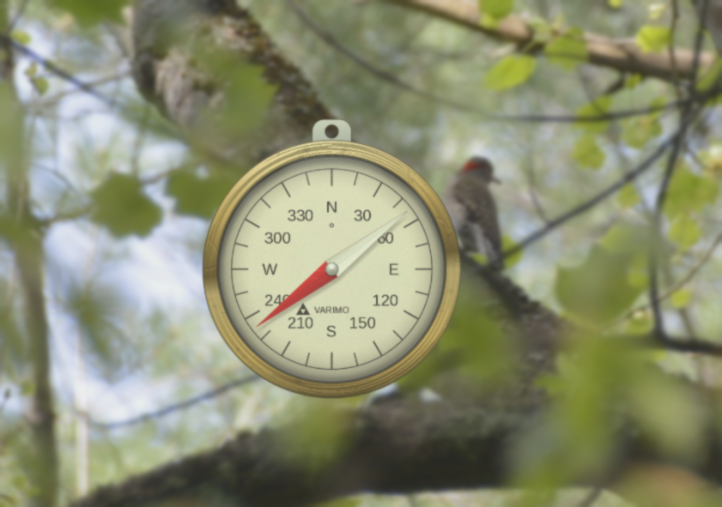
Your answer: 232.5 °
